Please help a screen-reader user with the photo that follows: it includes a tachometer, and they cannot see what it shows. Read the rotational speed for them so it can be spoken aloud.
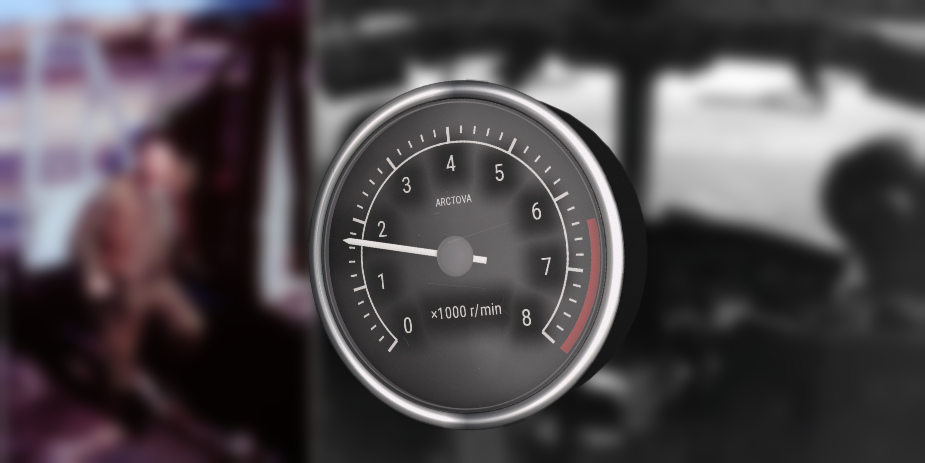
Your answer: 1700 rpm
